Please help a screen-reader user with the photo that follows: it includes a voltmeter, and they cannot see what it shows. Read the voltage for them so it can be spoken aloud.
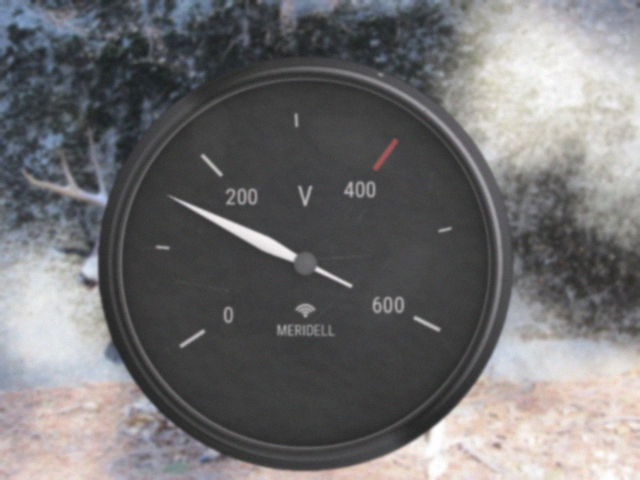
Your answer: 150 V
